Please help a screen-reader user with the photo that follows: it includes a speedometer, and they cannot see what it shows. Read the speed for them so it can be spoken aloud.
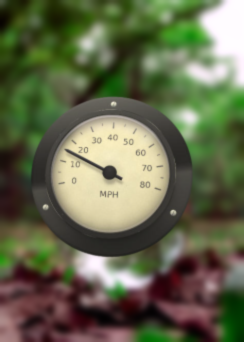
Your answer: 15 mph
